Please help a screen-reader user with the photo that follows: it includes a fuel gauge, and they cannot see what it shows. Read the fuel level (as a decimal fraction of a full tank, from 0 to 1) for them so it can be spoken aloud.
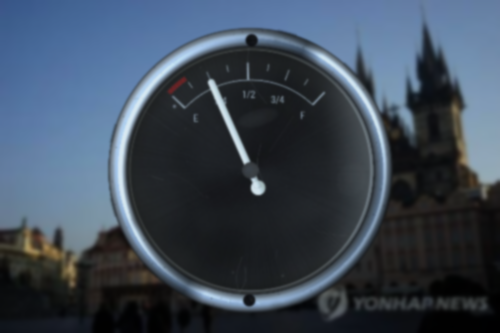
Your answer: 0.25
